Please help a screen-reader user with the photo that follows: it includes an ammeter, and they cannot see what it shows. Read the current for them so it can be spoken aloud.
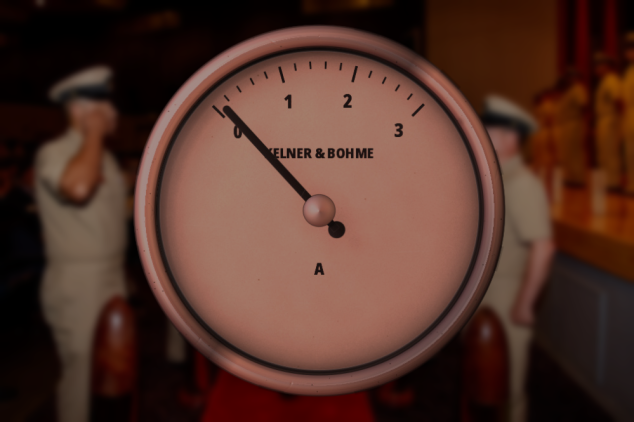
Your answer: 0.1 A
